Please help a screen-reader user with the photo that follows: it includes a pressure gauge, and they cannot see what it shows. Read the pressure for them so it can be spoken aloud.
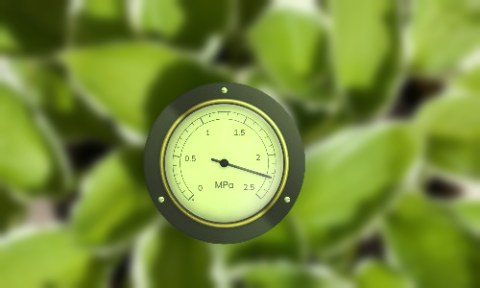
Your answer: 2.25 MPa
